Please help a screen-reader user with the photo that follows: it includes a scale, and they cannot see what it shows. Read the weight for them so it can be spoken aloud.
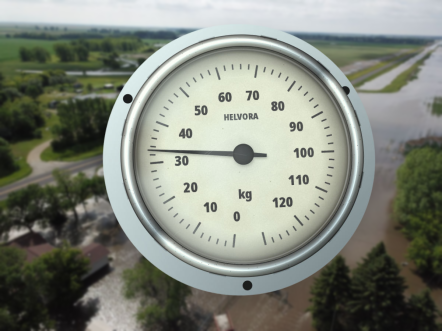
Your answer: 33 kg
